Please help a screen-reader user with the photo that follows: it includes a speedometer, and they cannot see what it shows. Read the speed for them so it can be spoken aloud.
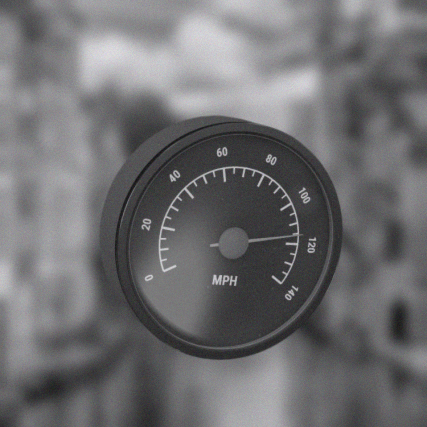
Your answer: 115 mph
